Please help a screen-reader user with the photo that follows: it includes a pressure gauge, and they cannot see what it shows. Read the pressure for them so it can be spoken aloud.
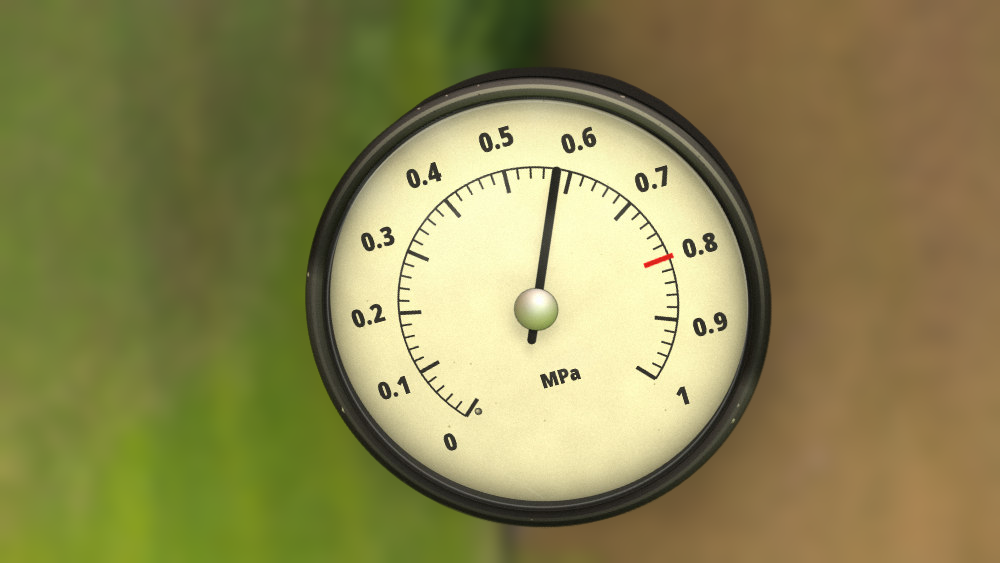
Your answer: 0.58 MPa
